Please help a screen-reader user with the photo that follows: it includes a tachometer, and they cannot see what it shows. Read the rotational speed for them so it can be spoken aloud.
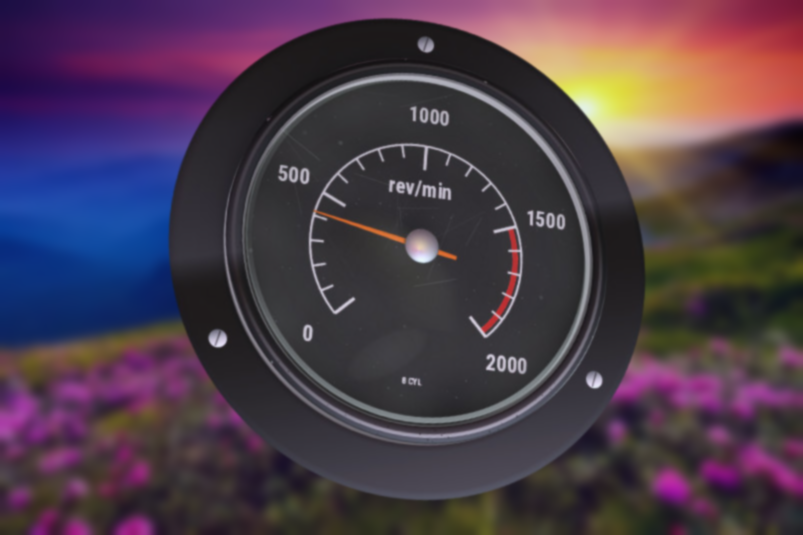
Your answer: 400 rpm
